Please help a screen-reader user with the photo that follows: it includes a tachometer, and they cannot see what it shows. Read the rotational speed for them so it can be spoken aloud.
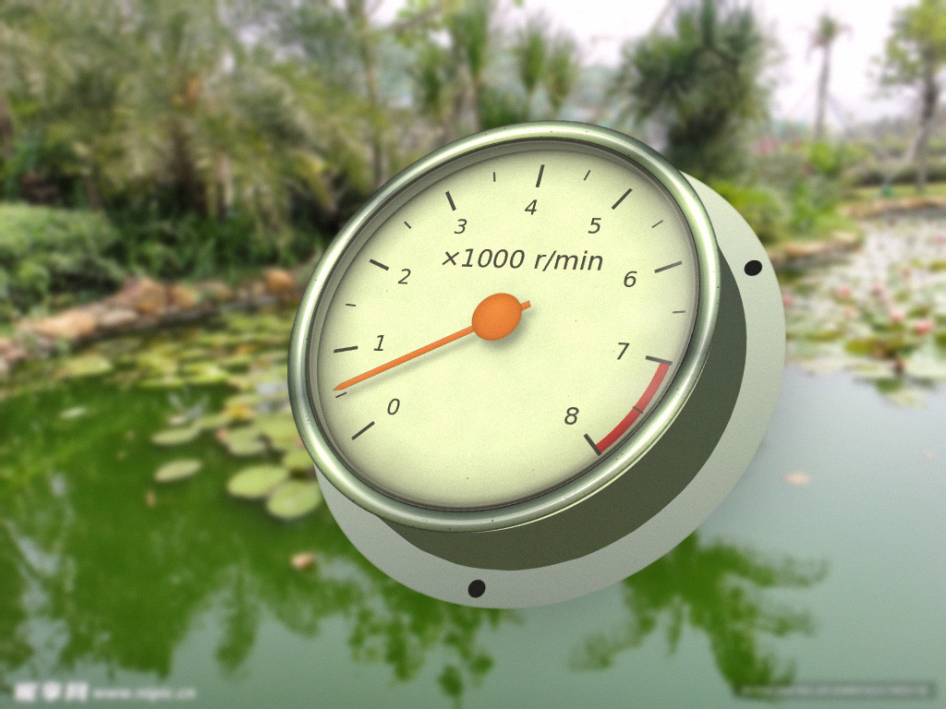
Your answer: 500 rpm
